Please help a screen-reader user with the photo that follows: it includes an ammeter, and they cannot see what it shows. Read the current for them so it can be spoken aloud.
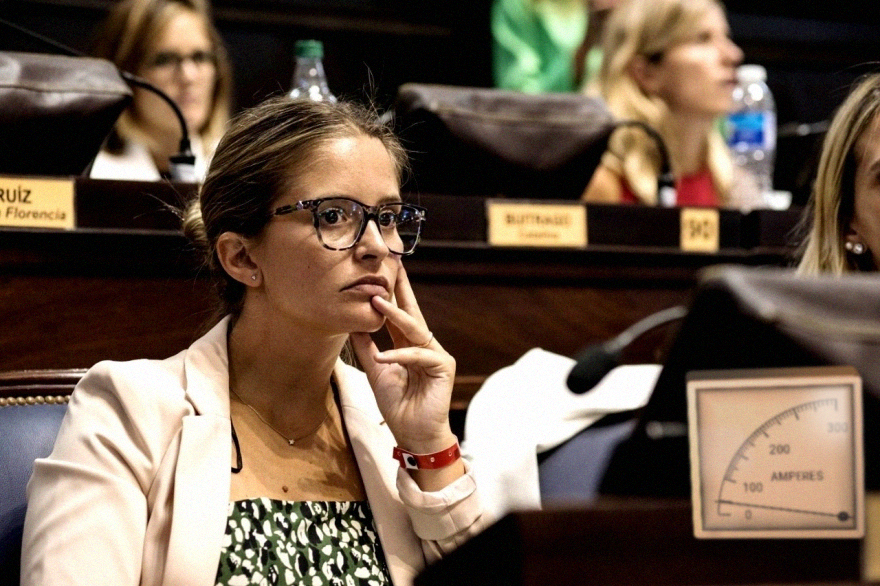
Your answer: 50 A
